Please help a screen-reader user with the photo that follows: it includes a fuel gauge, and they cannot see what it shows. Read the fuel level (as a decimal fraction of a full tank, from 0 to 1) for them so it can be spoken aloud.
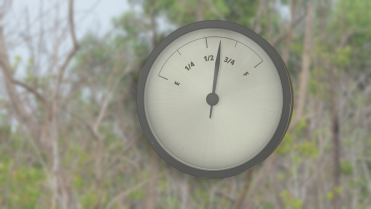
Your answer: 0.625
